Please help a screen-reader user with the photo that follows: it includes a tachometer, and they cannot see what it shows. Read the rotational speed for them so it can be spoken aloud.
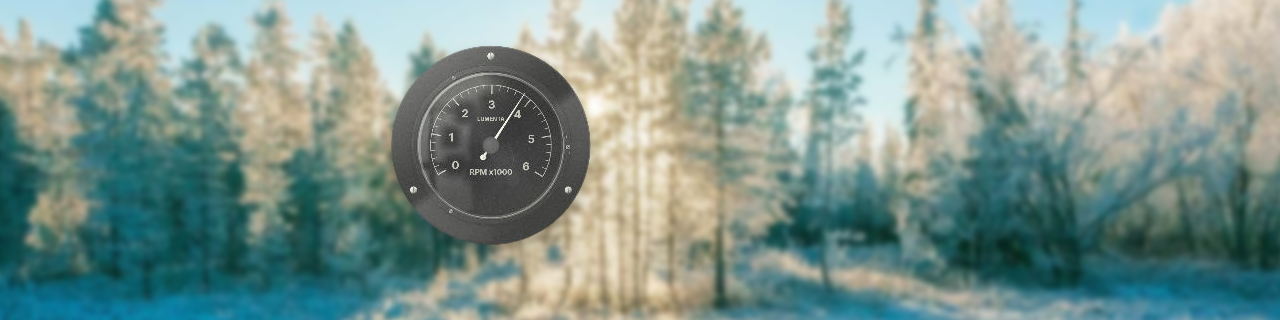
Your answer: 3800 rpm
